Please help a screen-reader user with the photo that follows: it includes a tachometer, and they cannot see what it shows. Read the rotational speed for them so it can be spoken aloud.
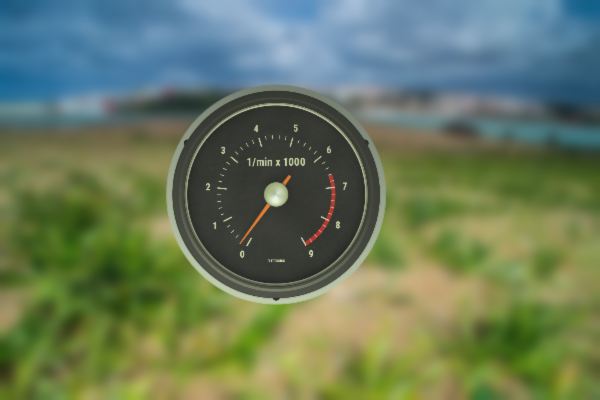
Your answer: 200 rpm
